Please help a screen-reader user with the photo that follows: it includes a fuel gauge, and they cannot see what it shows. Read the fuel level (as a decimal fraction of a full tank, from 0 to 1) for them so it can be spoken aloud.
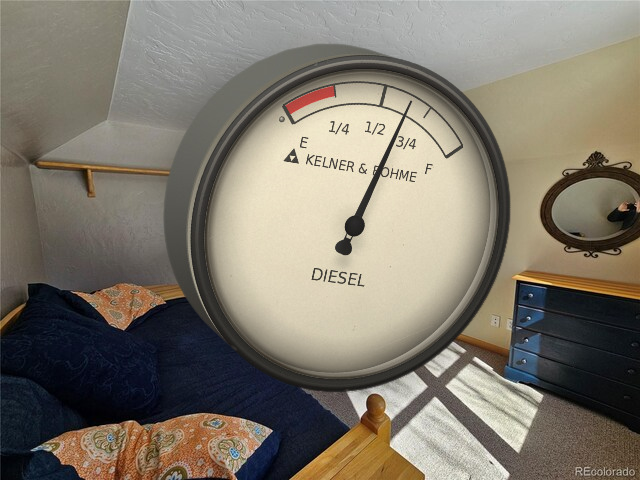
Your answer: 0.625
